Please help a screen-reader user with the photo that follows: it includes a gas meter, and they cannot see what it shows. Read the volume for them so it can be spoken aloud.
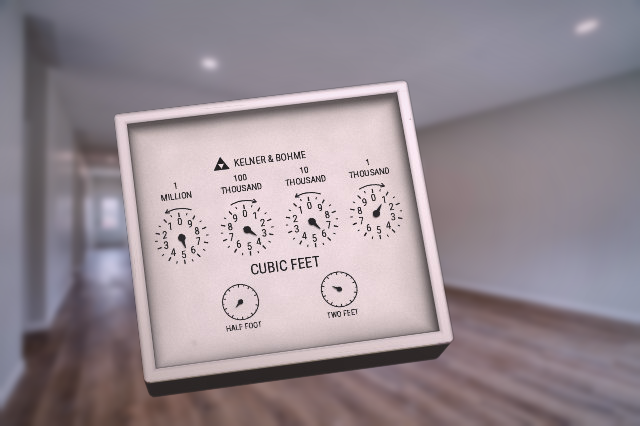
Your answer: 536100 ft³
